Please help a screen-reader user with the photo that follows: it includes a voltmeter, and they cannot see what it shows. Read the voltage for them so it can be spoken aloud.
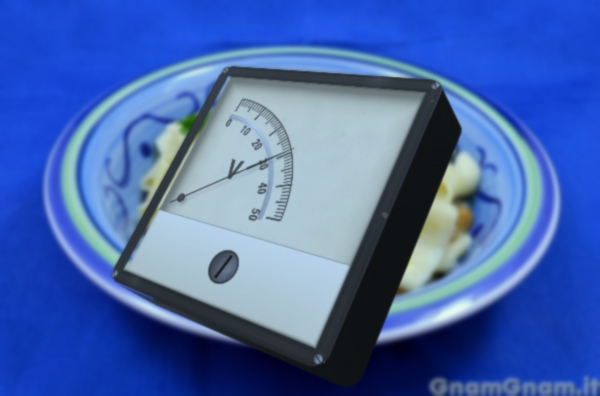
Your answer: 30 V
